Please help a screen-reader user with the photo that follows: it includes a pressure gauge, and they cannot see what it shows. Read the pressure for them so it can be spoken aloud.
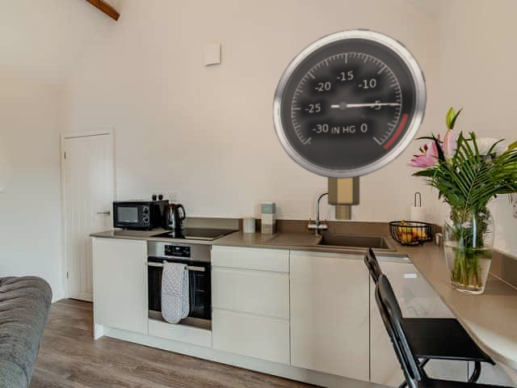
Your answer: -5 inHg
